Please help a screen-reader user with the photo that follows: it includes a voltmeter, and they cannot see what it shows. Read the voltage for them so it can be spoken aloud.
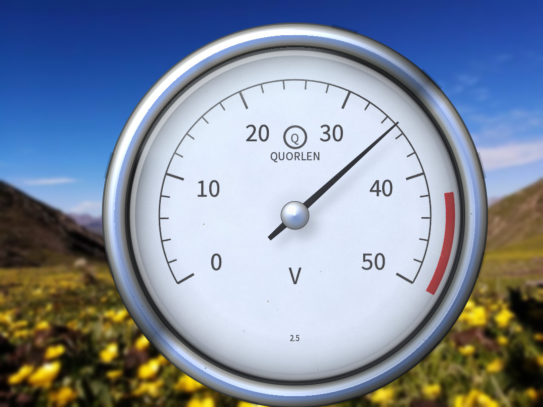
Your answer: 35 V
